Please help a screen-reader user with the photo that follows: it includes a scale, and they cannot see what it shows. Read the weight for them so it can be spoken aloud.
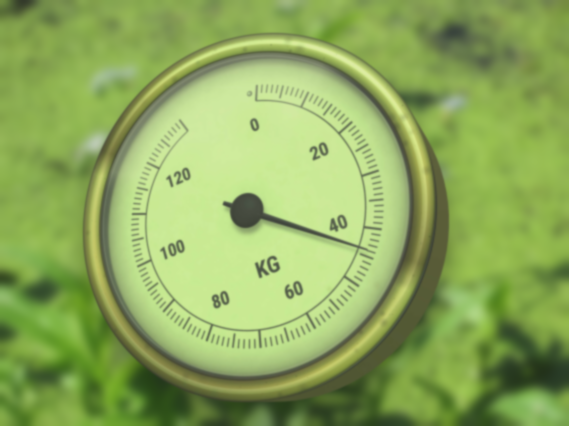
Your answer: 44 kg
